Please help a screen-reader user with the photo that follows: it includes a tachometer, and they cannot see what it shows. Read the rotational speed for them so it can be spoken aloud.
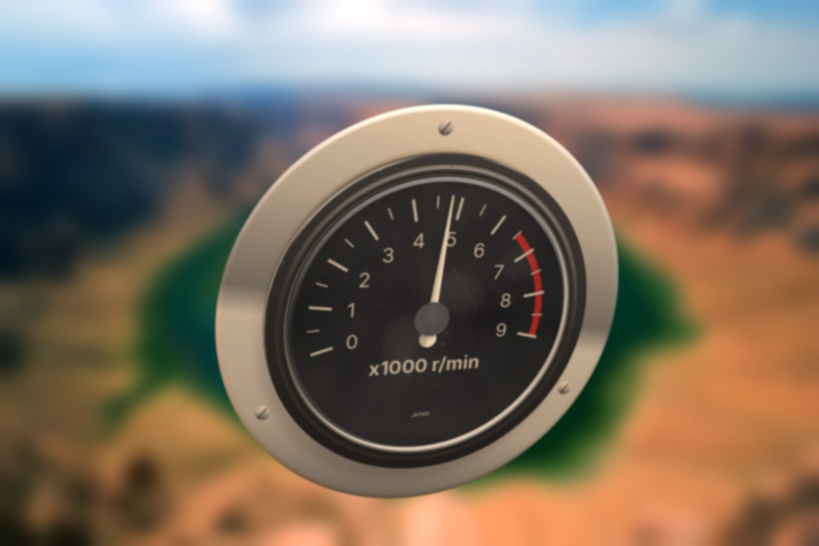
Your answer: 4750 rpm
